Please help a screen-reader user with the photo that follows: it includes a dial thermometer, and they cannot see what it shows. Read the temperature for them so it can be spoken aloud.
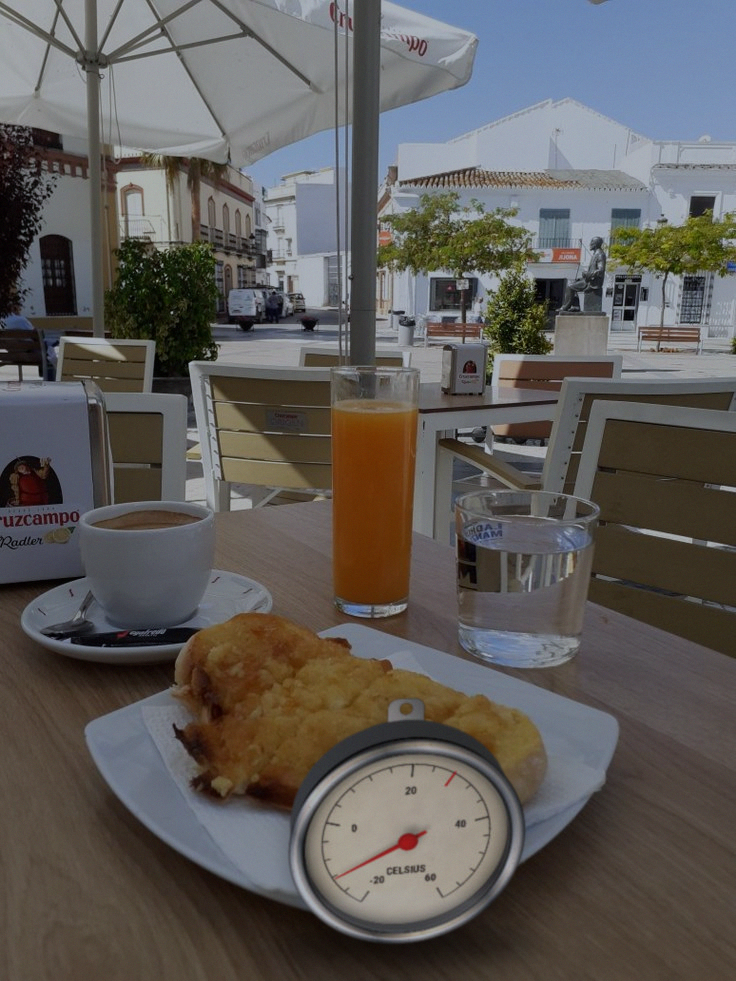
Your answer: -12 °C
